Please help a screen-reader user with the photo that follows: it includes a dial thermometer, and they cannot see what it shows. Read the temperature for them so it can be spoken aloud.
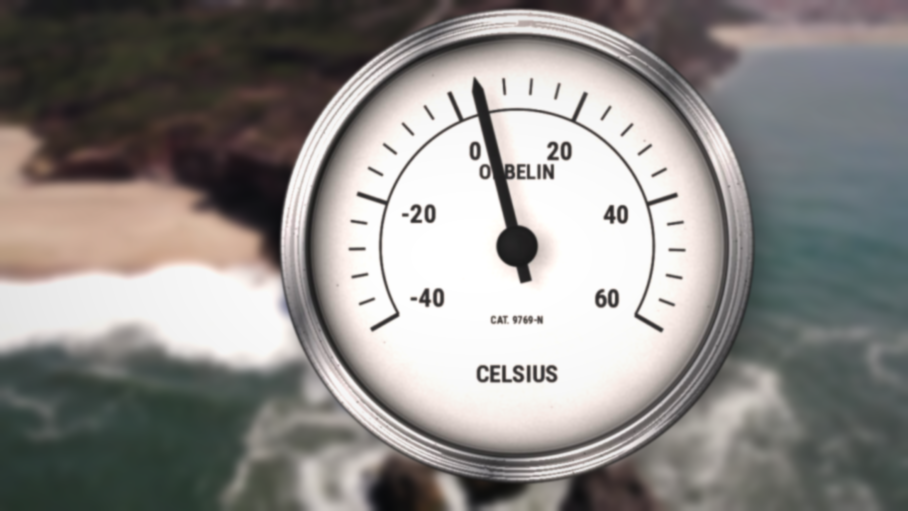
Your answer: 4 °C
